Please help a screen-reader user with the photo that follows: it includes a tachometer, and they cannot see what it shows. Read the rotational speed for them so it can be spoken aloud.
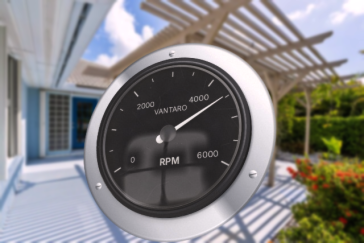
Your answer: 4500 rpm
